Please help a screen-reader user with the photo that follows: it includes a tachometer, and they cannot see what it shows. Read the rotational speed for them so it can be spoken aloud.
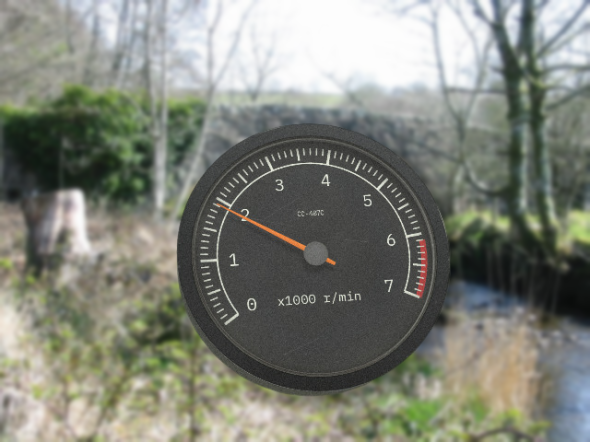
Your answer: 1900 rpm
